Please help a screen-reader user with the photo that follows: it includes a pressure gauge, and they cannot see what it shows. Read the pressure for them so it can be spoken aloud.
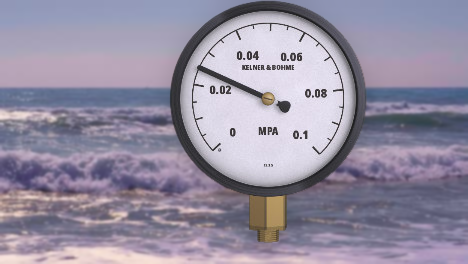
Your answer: 0.025 MPa
